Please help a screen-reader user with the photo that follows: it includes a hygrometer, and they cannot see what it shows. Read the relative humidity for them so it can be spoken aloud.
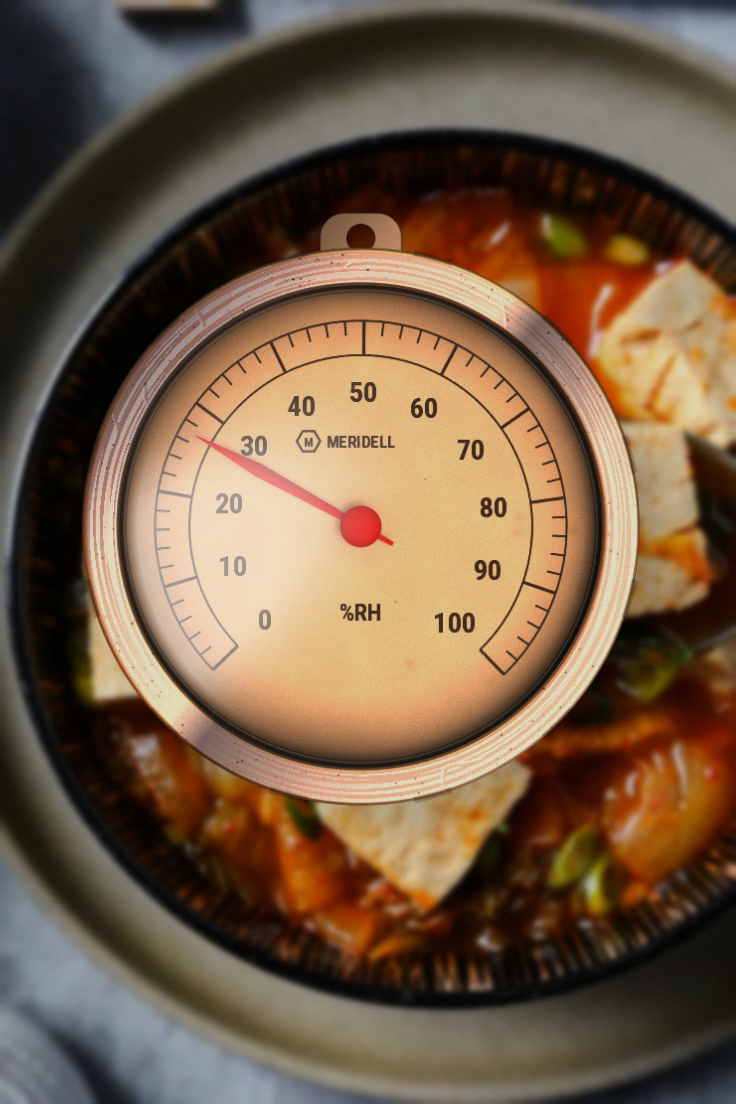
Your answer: 27 %
